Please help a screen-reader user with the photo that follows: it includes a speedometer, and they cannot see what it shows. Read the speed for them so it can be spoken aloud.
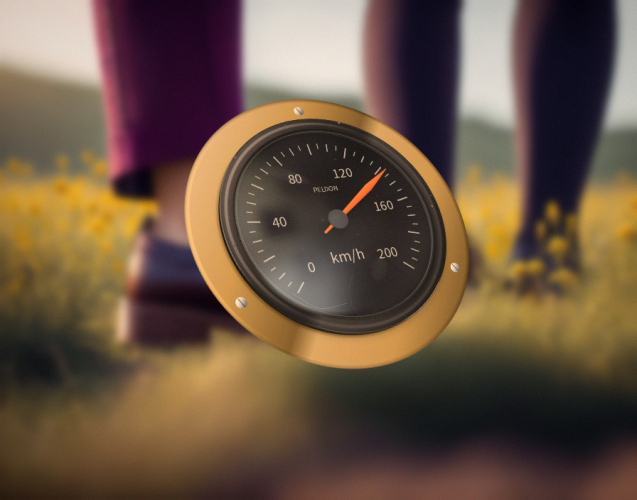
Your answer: 142.5 km/h
